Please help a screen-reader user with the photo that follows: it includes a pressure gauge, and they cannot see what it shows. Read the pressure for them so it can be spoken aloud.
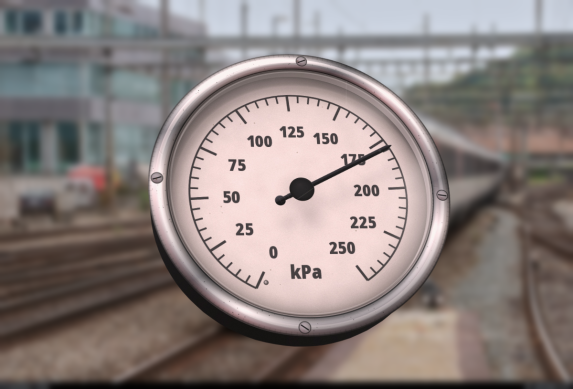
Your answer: 180 kPa
